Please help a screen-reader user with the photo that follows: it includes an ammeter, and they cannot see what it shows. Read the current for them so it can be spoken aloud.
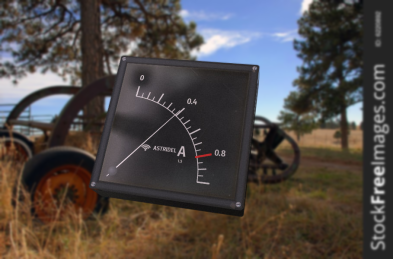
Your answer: 0.4 A
